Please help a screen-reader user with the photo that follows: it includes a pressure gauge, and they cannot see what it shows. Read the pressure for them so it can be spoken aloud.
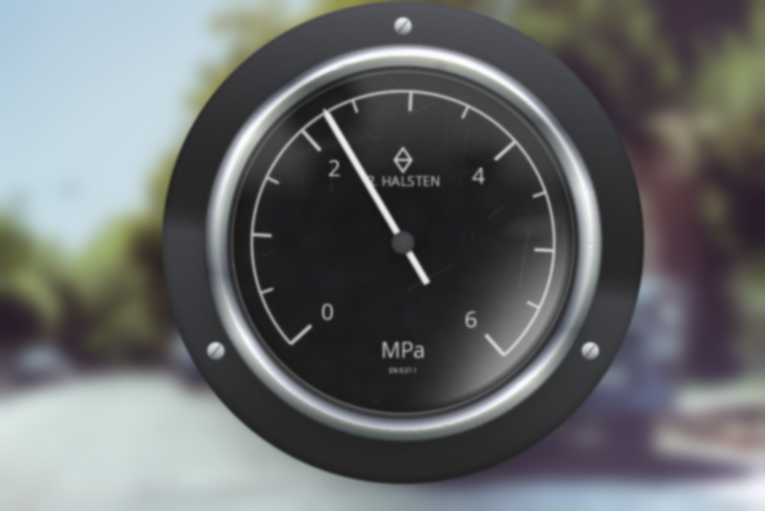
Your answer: 2.25 MPa
